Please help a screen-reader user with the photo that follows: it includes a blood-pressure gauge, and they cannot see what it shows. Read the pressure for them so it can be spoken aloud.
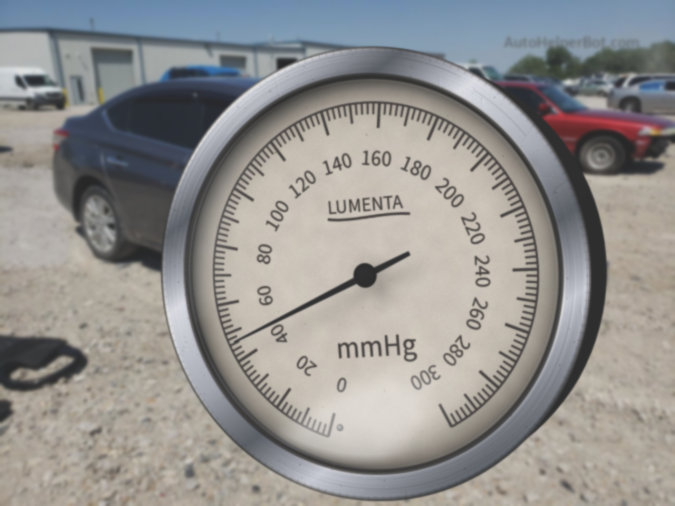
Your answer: 46 mmHg
